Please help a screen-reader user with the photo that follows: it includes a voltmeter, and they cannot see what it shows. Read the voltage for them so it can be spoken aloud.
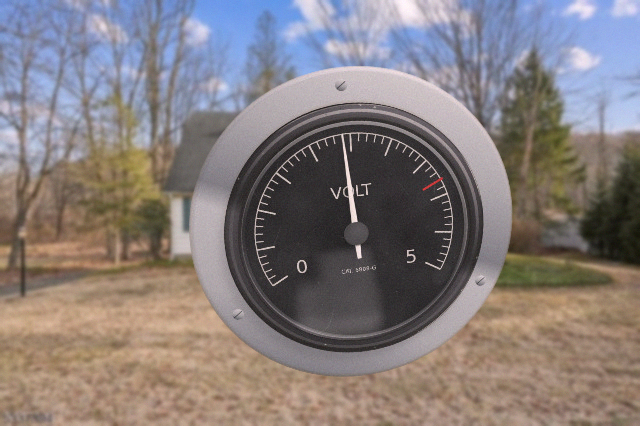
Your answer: 2.4 V
